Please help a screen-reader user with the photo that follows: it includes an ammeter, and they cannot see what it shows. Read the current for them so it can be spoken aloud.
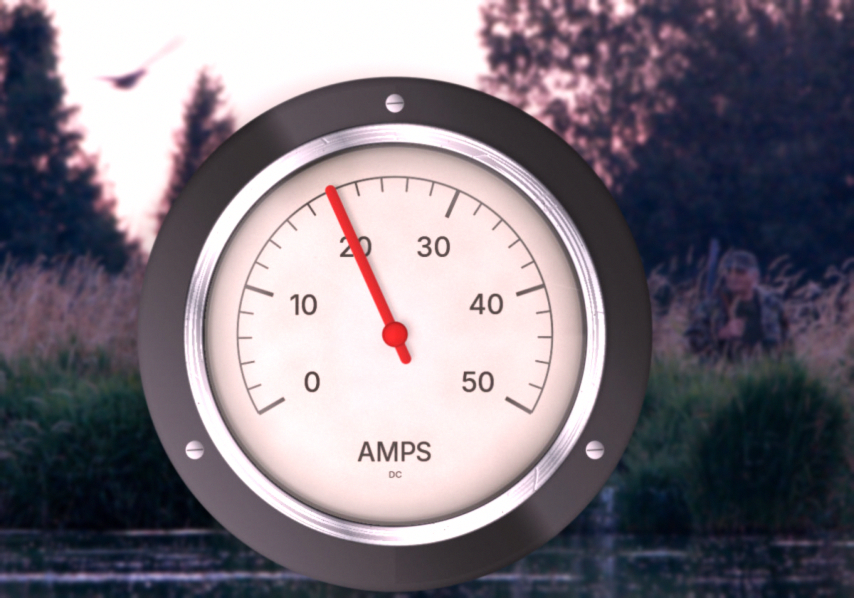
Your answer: 20 A
